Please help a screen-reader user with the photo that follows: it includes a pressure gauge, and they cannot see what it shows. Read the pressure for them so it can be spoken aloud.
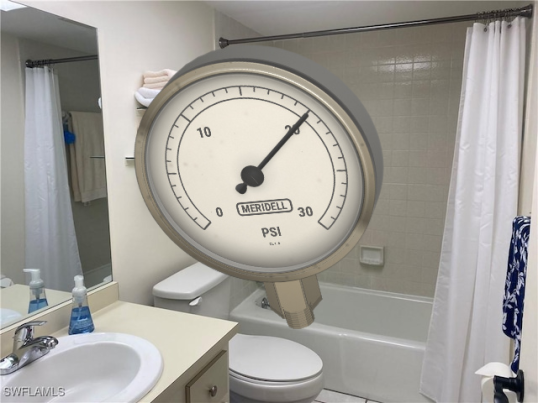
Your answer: 20 psi
